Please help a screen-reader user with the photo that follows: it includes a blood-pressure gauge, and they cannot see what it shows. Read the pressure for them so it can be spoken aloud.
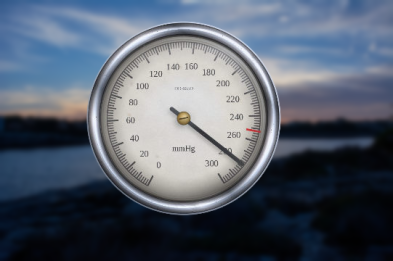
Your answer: 280 mmHg
